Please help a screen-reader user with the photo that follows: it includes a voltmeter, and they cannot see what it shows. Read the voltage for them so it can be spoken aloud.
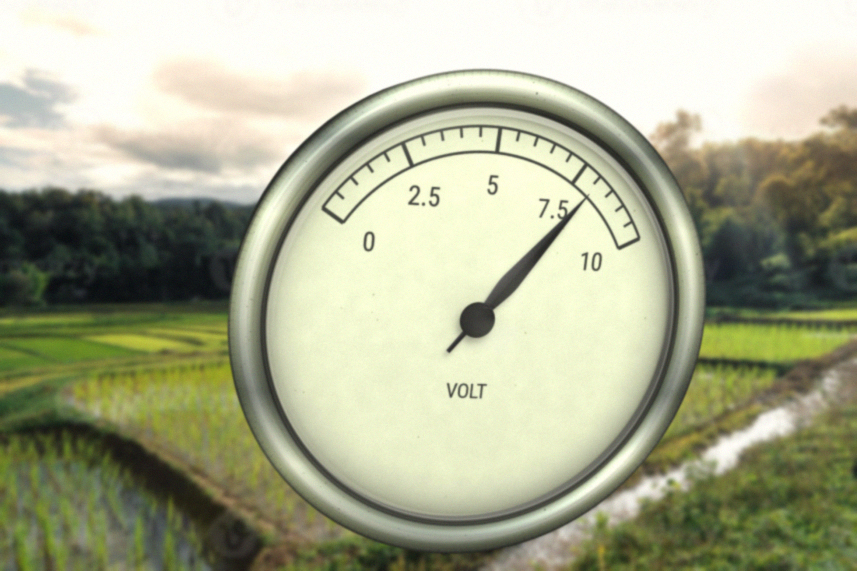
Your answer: 8 V
